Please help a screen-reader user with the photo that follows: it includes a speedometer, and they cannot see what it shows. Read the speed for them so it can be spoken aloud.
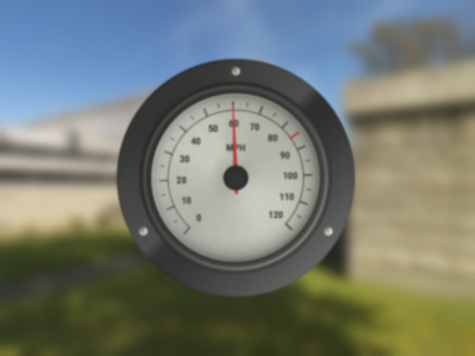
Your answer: 60 mph
